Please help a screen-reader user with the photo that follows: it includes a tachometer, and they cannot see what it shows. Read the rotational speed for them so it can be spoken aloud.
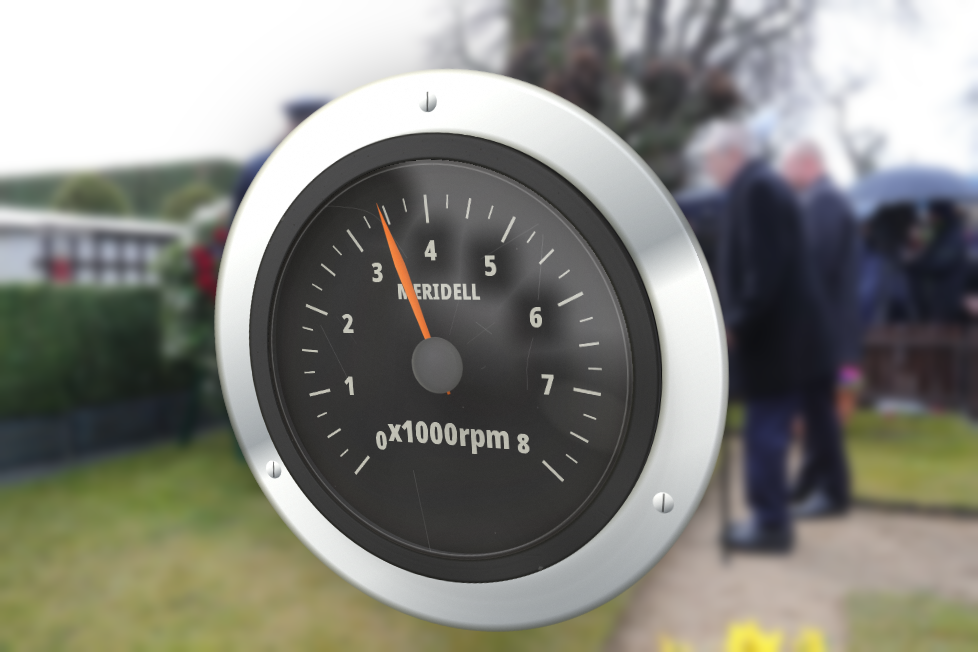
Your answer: 3500 rpm
